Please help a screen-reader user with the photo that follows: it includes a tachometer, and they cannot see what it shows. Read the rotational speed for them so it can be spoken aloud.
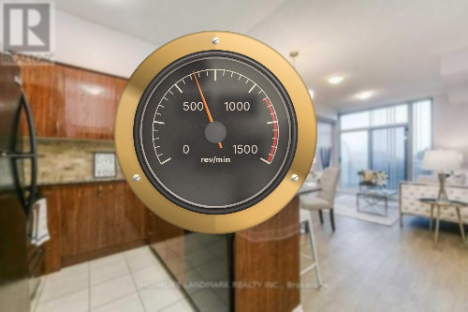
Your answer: 625 rpm
